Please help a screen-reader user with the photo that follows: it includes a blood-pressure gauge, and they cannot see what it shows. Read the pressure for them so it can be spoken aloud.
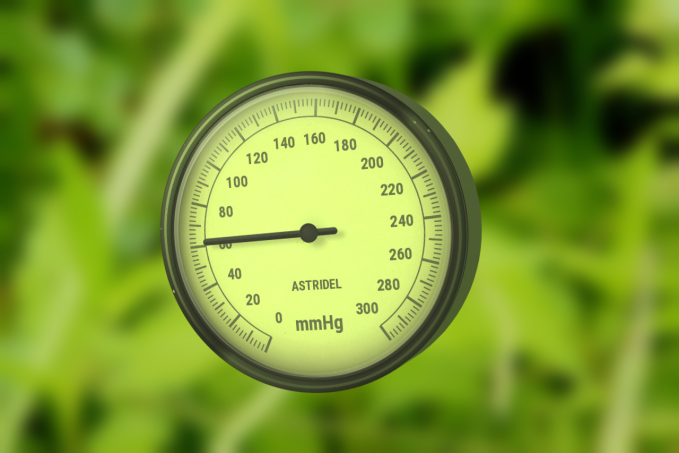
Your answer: 62 mmHg
